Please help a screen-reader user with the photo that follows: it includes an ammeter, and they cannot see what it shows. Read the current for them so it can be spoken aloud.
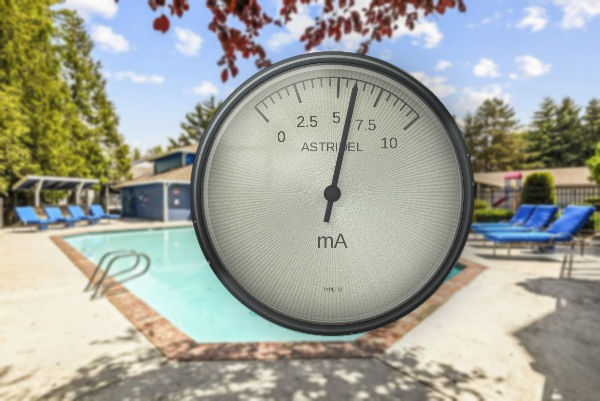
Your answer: 6 mA
